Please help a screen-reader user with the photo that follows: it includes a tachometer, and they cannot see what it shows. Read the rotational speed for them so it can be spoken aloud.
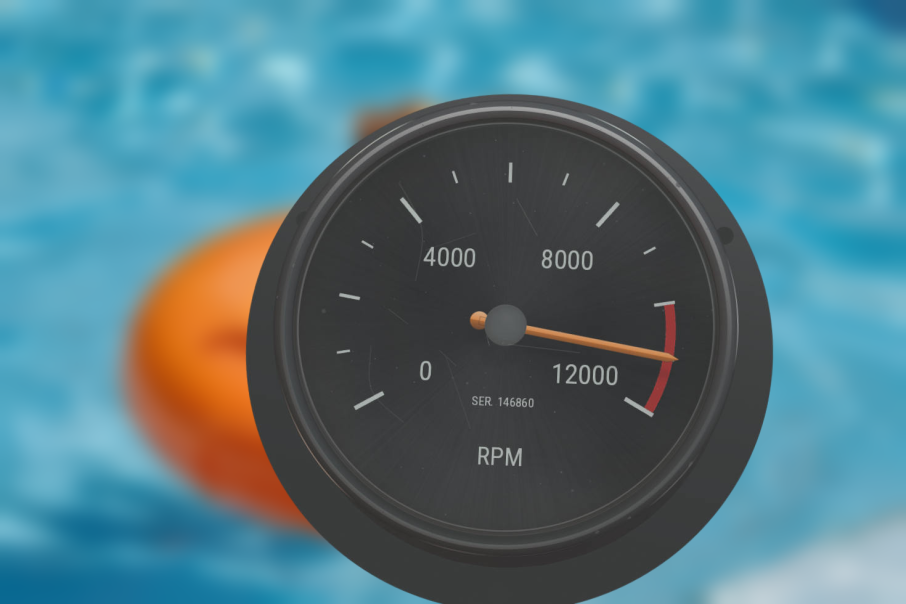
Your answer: 11000 rpm
